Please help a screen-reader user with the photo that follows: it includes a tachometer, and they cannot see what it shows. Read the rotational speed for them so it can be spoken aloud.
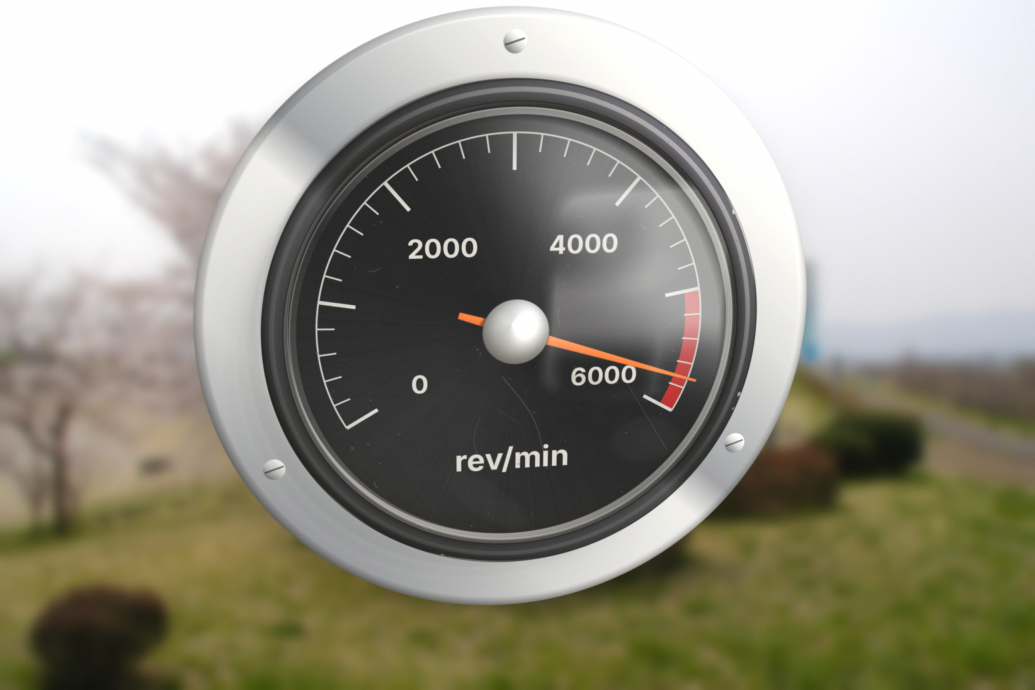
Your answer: 5700 rpm
